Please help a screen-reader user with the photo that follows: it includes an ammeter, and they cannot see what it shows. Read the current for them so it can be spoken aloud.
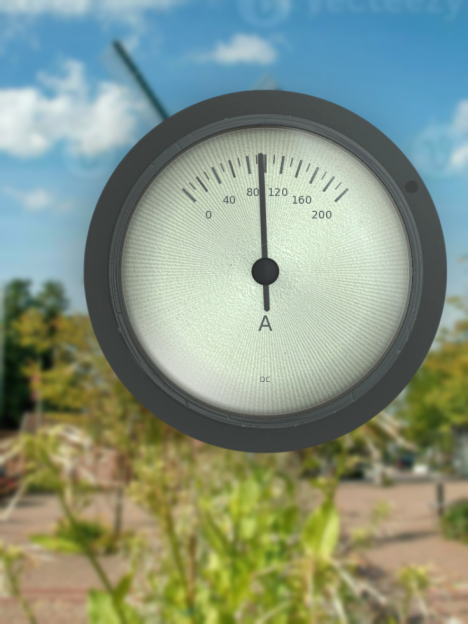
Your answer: 95 A
